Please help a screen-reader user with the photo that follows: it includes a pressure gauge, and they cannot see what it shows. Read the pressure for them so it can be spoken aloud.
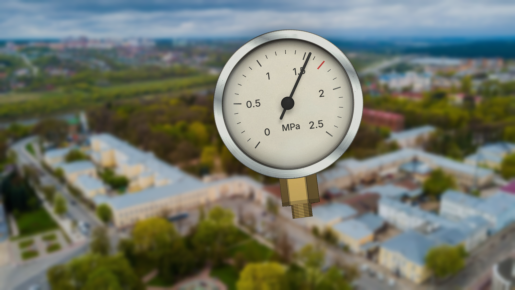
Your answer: 1.55 MPa
